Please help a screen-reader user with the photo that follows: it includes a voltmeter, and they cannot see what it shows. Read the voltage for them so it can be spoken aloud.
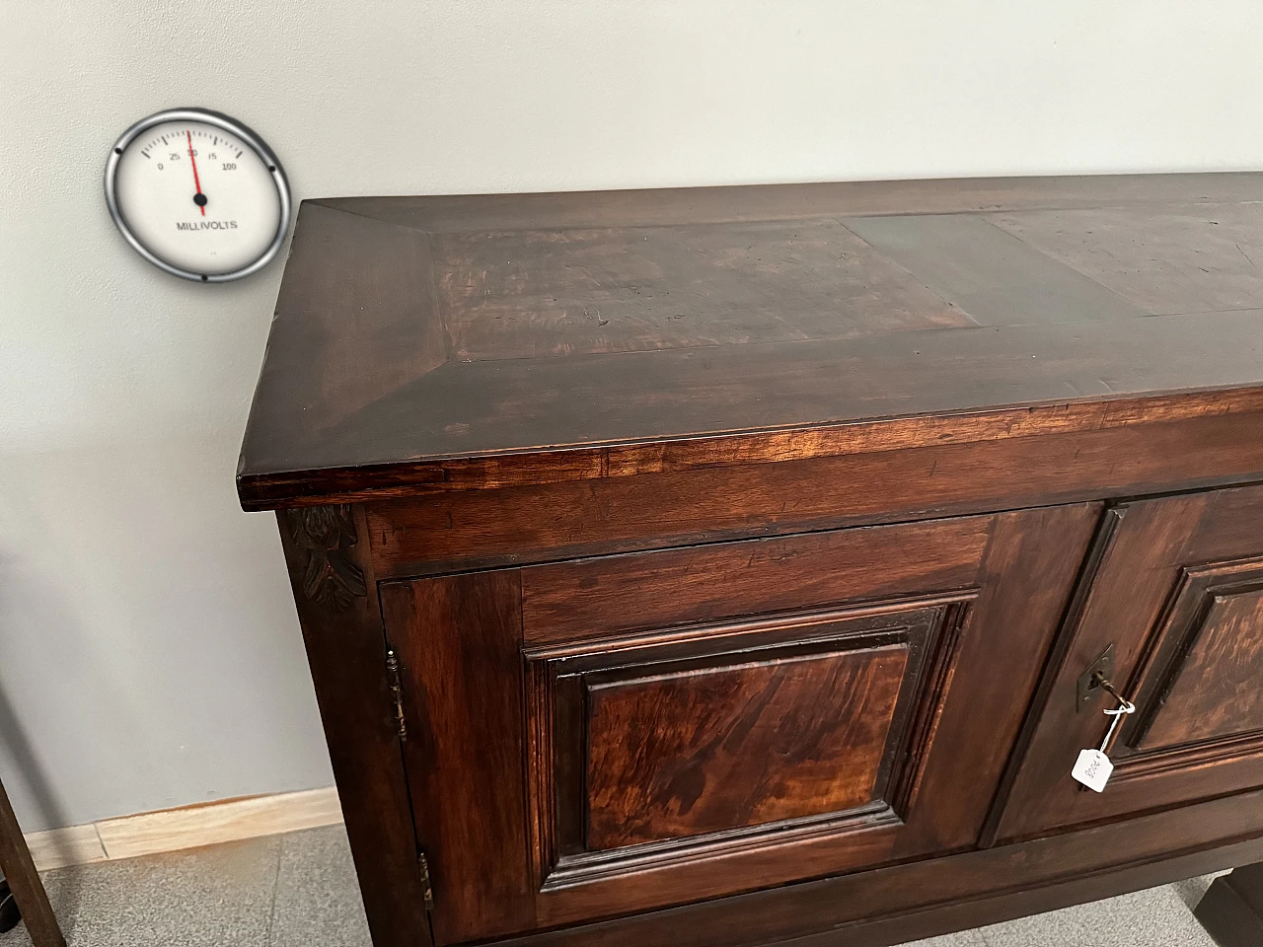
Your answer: 50 mV
